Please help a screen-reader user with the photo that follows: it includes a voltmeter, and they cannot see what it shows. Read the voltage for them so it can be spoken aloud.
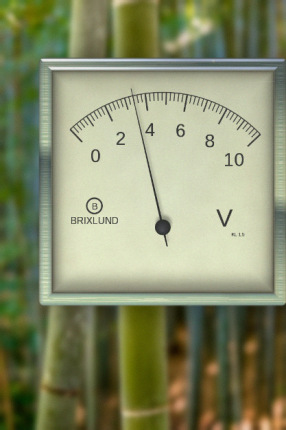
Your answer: 3.4 V
